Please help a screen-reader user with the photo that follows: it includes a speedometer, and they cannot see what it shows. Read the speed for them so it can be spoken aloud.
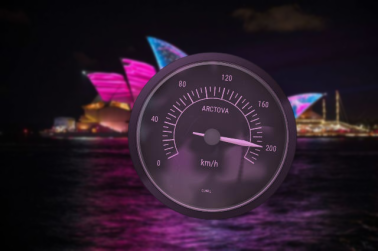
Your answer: 200 km/h
